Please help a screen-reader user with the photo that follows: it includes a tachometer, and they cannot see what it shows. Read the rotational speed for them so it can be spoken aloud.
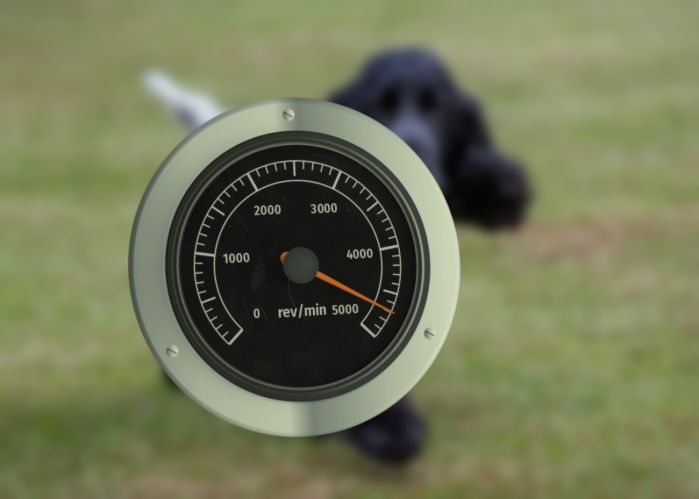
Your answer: 4700 rpm
